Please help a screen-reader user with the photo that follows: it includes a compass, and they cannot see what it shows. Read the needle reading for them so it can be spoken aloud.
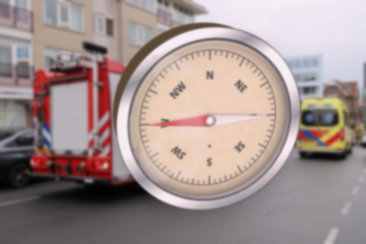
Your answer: 270 °
